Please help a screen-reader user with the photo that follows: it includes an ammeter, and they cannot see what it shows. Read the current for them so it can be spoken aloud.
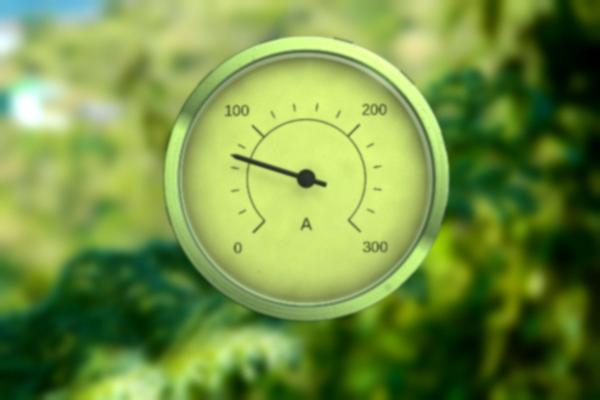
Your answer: 70 A
